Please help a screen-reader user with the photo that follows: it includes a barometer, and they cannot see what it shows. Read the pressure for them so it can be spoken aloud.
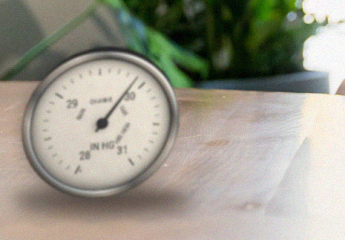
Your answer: 29.9 inHg
